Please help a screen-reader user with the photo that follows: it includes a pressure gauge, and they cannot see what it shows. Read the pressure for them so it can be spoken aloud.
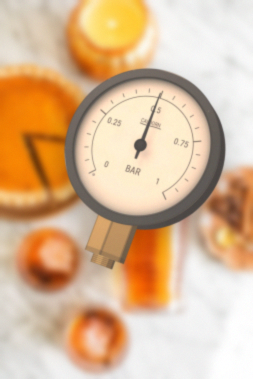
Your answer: 0.5 bar
